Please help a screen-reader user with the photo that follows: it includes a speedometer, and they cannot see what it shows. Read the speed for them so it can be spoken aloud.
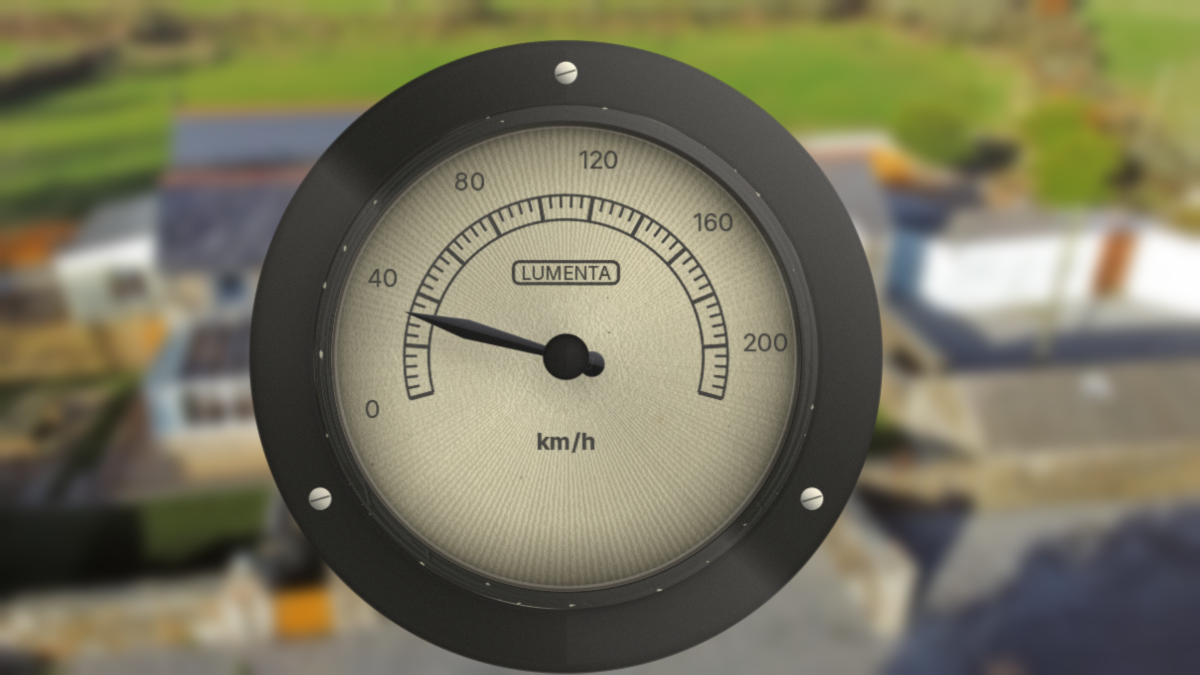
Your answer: 32 km/h
